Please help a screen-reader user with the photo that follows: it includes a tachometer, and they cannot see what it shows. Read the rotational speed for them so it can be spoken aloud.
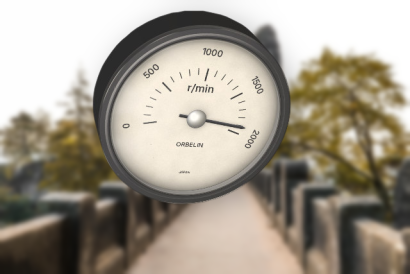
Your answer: 1900 rpm
